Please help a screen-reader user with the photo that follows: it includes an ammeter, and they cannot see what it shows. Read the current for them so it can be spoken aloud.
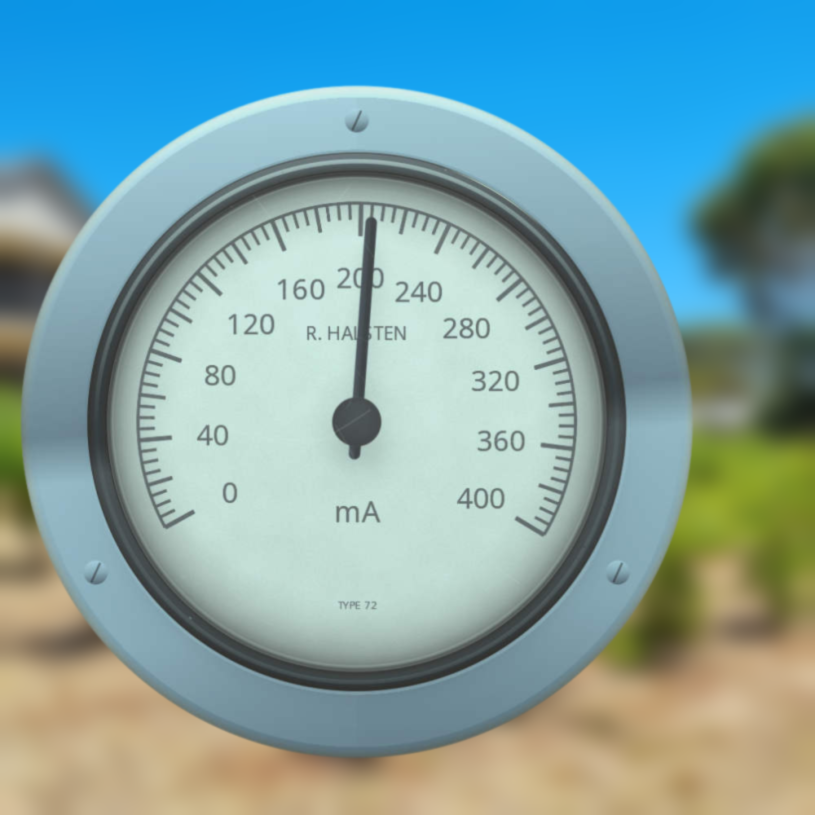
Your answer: 205 mA
